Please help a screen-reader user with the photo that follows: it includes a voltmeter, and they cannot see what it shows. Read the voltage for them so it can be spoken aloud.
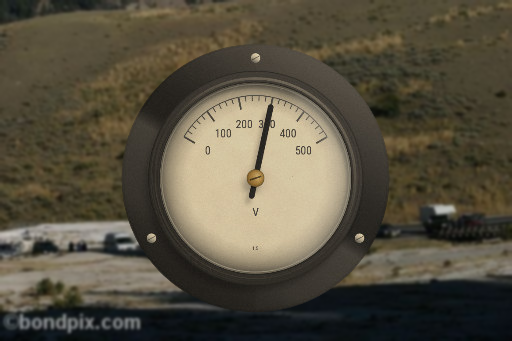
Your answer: 300 V
